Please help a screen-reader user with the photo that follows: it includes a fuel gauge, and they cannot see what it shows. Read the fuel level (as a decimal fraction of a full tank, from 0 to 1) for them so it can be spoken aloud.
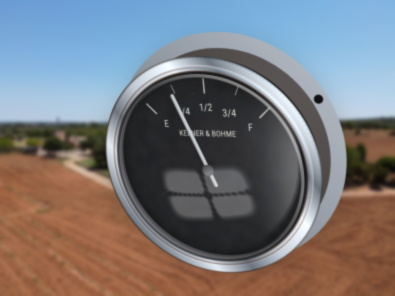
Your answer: 0.25
